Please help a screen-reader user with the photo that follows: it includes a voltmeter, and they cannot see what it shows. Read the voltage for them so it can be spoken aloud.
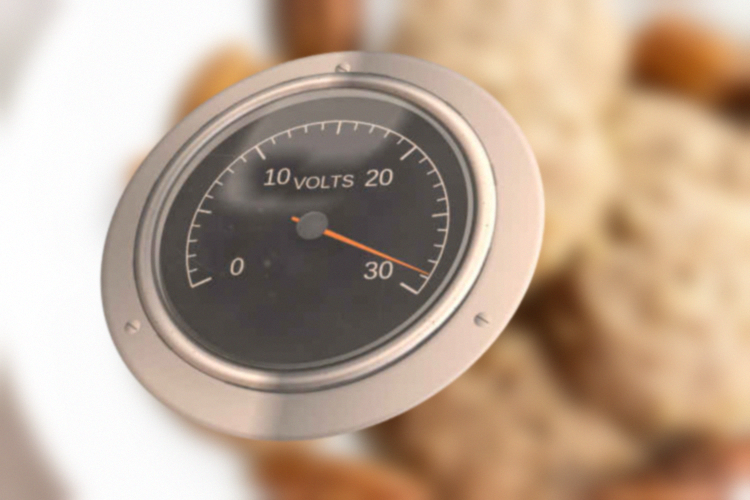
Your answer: 29 V
